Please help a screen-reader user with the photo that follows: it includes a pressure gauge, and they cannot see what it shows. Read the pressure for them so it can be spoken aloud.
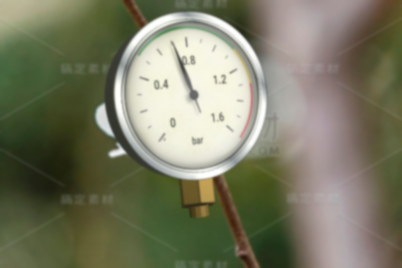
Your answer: 0.7 bar
